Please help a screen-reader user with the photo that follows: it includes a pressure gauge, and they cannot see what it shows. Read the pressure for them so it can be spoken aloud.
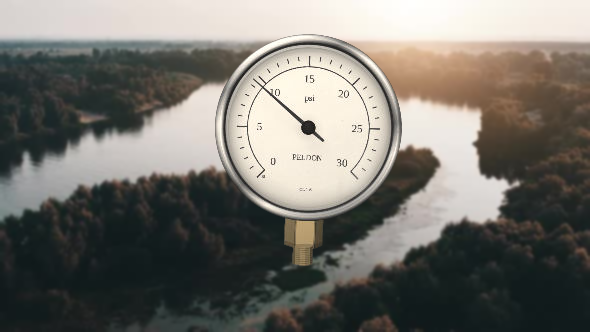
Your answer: 9.5 psi
